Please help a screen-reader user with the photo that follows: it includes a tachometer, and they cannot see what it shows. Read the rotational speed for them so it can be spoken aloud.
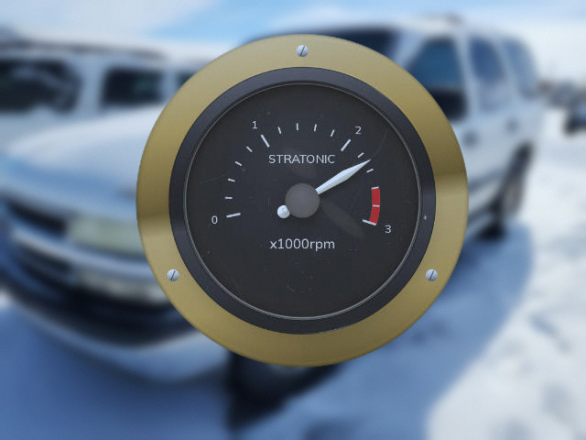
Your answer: 2300 rpm
